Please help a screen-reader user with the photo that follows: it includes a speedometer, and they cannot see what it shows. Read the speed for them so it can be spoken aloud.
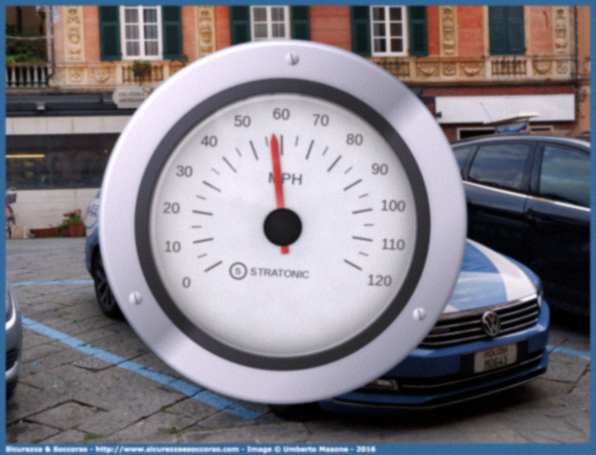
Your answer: 57.5 mph
